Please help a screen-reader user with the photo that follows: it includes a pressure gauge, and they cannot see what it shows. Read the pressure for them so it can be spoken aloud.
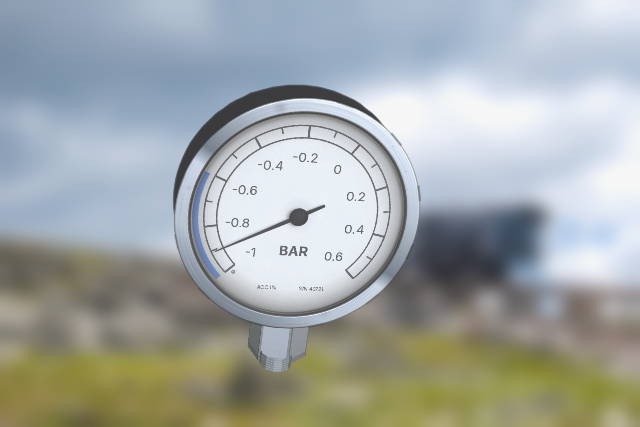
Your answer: -0.9 bar
